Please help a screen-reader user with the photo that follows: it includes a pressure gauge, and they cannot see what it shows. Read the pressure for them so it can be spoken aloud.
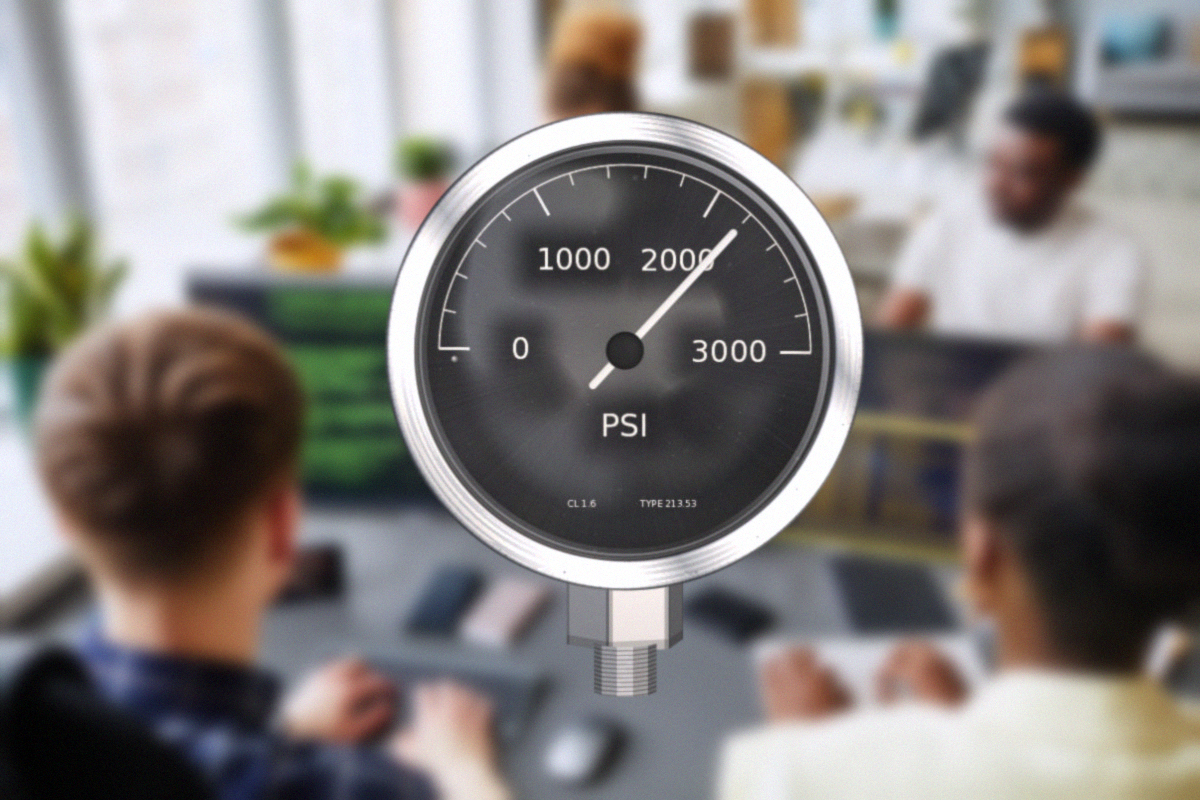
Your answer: 2200 psi
